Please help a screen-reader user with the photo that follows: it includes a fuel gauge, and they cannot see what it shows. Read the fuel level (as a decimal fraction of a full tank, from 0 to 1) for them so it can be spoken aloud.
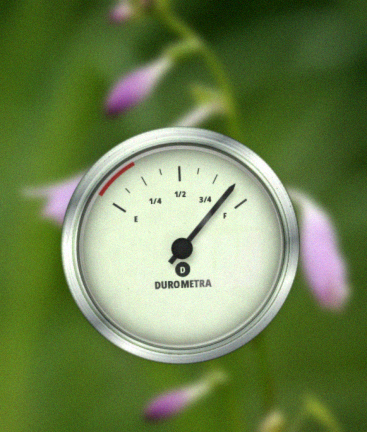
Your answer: 0.875
